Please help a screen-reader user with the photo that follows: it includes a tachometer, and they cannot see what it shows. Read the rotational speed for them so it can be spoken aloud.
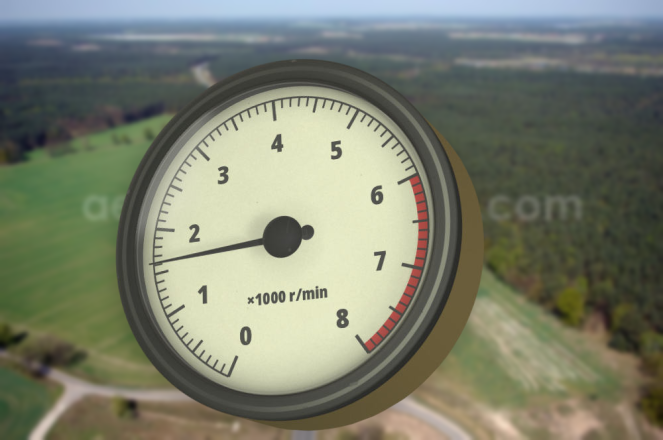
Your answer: 1600 rpm
